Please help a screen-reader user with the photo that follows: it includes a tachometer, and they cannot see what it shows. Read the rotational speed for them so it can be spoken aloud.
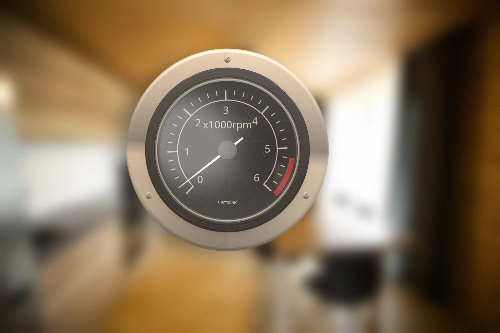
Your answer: 200 rpm
